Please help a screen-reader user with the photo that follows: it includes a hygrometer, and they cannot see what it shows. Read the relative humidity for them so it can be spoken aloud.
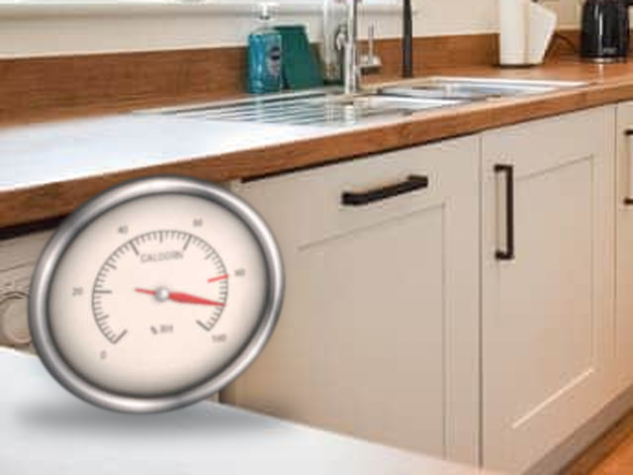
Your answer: 90 %
